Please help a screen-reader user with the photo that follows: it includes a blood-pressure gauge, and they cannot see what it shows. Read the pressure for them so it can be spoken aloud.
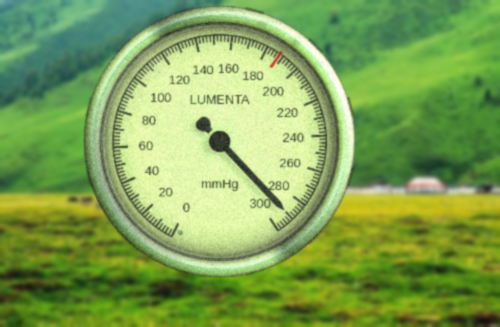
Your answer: 290 mmHg
